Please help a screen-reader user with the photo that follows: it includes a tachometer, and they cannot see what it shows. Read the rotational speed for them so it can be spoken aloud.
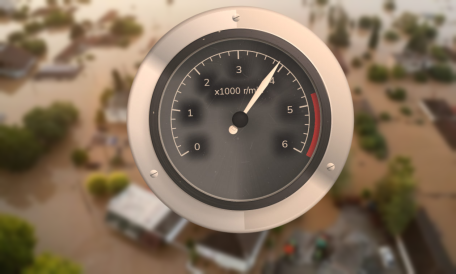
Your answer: 3900 rpm
